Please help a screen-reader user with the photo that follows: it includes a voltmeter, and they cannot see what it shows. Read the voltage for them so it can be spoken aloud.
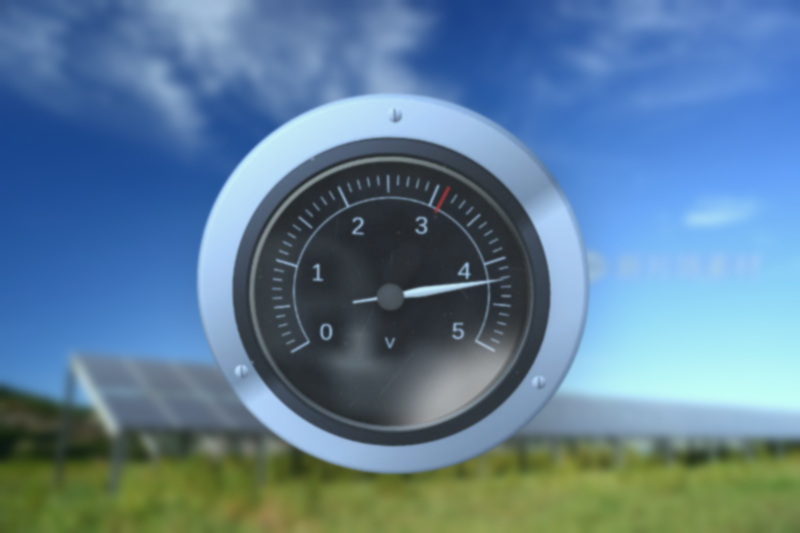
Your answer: 4.2 V
